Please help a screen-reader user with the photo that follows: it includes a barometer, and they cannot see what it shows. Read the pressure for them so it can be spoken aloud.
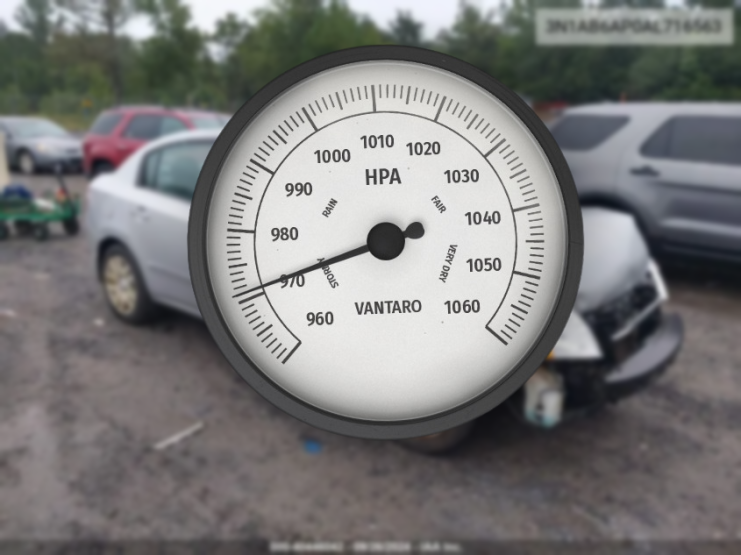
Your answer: 971 hPa
